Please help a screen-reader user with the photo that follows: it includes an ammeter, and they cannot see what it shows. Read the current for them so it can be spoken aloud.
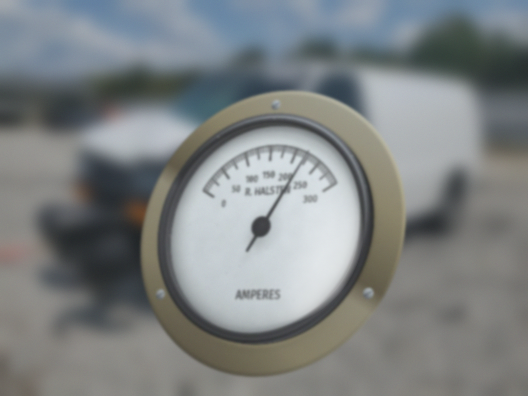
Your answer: 225 A
